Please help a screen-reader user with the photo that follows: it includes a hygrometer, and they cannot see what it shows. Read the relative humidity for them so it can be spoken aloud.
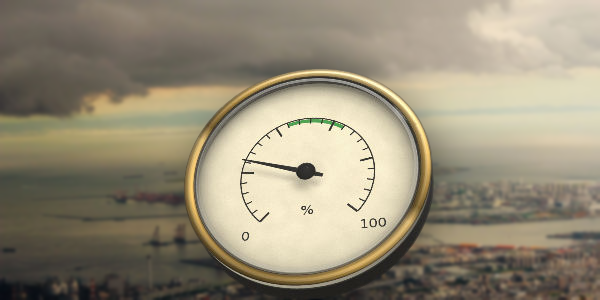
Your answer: 24 %
